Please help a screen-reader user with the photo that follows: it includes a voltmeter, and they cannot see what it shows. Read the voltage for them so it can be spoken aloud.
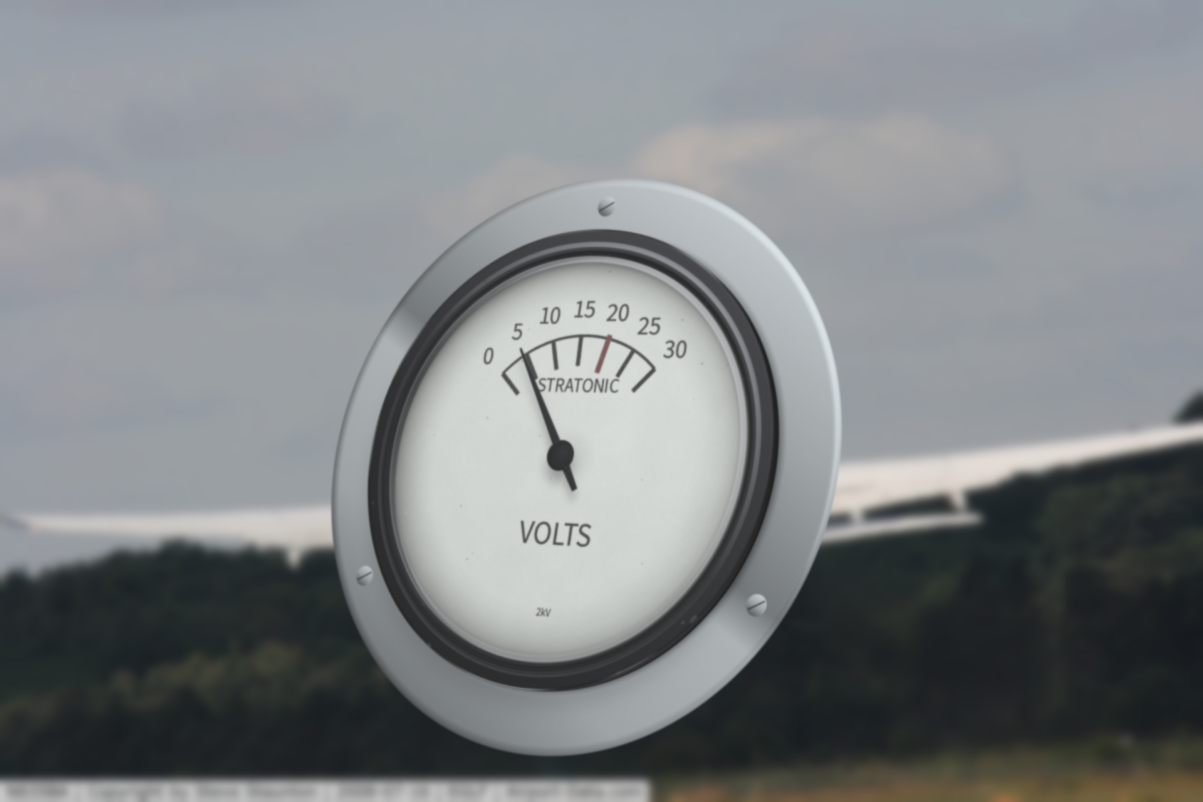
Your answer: 5 V
